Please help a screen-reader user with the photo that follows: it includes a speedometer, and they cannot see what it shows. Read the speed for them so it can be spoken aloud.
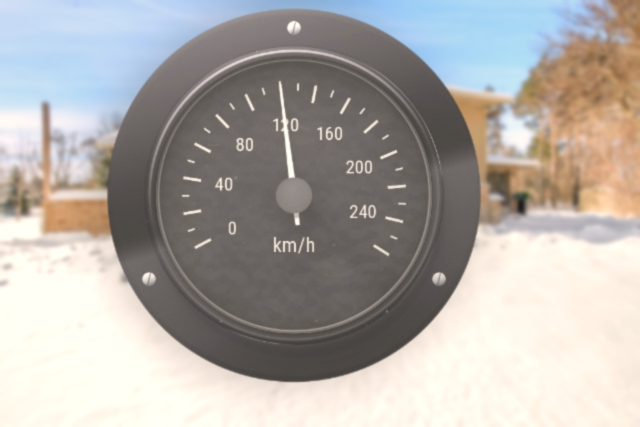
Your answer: 120 km/h
